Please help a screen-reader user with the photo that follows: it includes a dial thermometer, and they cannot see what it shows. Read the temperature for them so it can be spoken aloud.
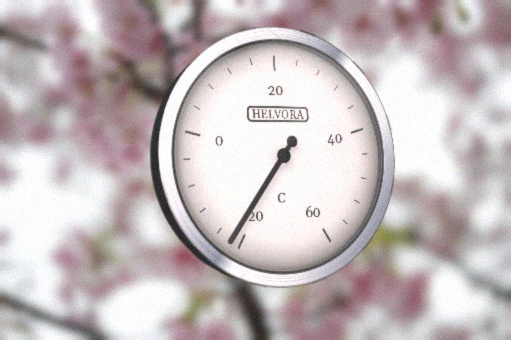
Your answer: -18 °C
